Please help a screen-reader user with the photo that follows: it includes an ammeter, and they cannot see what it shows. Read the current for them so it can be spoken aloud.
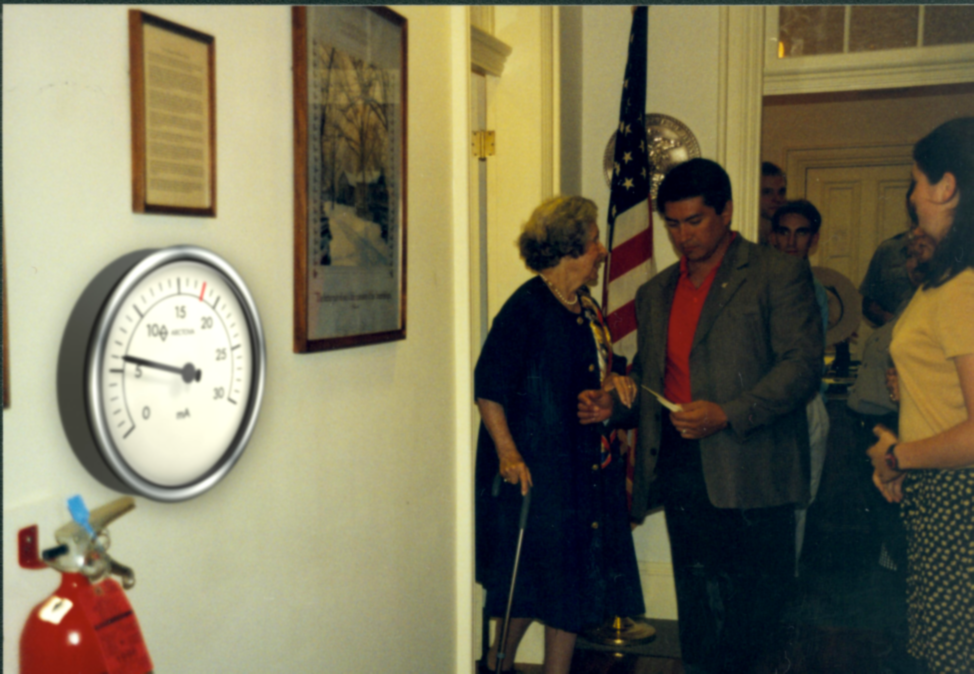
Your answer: 6 mA
